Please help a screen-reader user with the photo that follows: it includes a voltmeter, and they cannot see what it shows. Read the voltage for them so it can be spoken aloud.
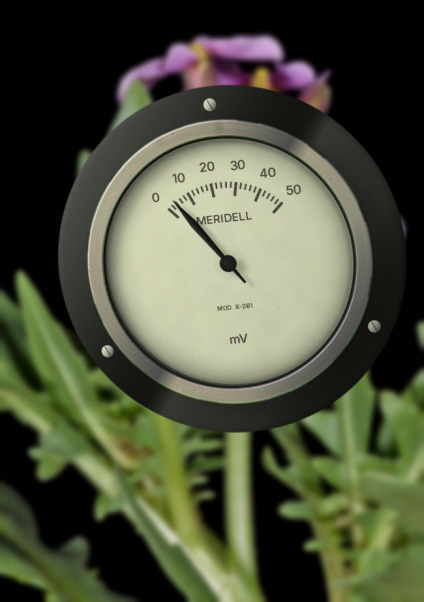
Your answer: 4 mV
